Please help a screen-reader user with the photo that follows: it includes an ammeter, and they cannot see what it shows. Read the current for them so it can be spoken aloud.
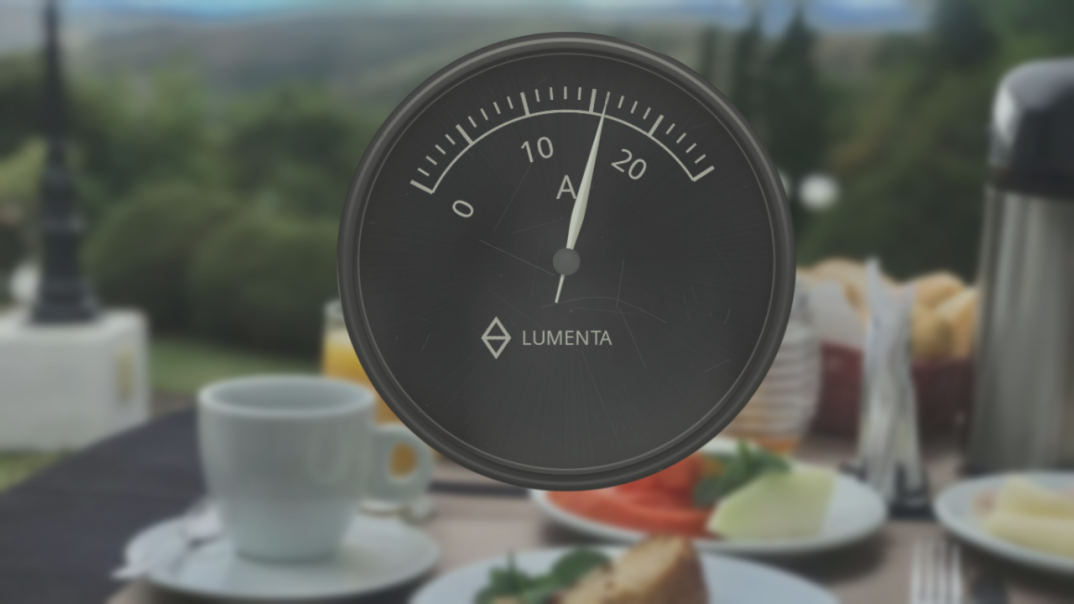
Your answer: 16 A
